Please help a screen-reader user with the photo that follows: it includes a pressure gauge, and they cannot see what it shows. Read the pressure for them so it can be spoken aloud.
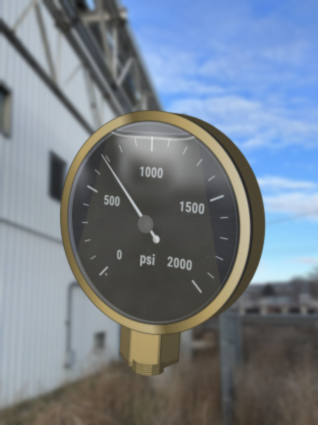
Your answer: 700 psi
